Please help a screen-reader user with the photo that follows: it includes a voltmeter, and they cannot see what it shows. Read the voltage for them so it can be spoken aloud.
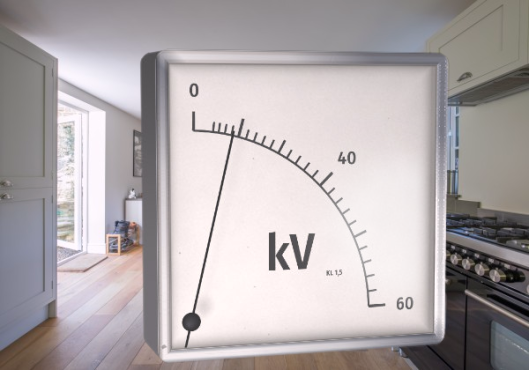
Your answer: 18 kV
